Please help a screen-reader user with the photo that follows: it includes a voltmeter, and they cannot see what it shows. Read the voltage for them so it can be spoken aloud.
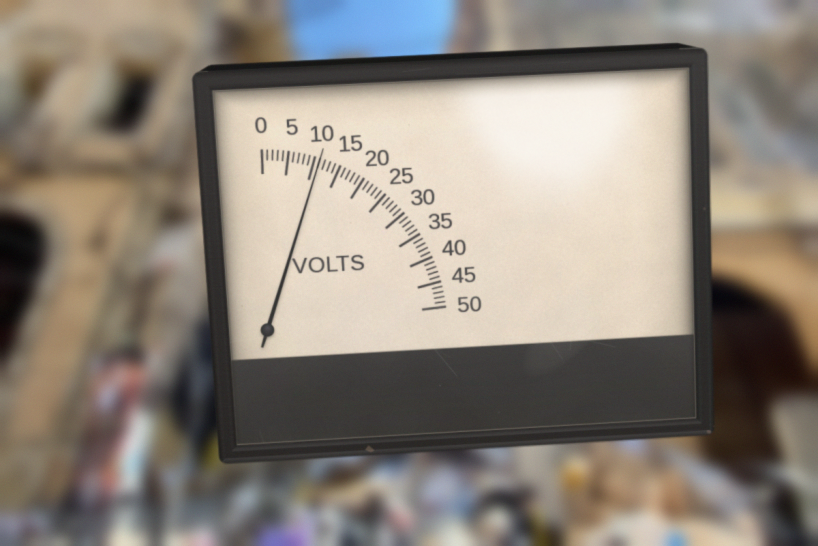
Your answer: 11 V
